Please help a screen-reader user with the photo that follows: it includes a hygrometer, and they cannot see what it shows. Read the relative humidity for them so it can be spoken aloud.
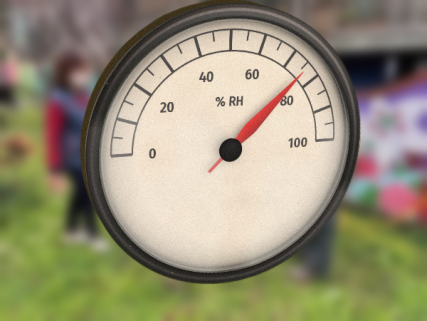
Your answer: 75 %
